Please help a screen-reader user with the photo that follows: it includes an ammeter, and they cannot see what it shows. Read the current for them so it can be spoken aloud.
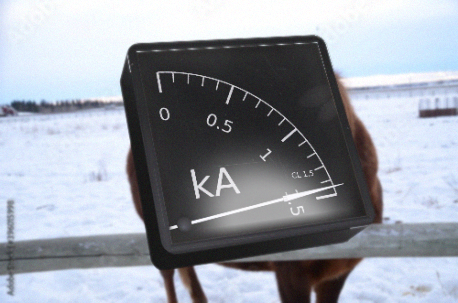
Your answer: 1.45 kA
